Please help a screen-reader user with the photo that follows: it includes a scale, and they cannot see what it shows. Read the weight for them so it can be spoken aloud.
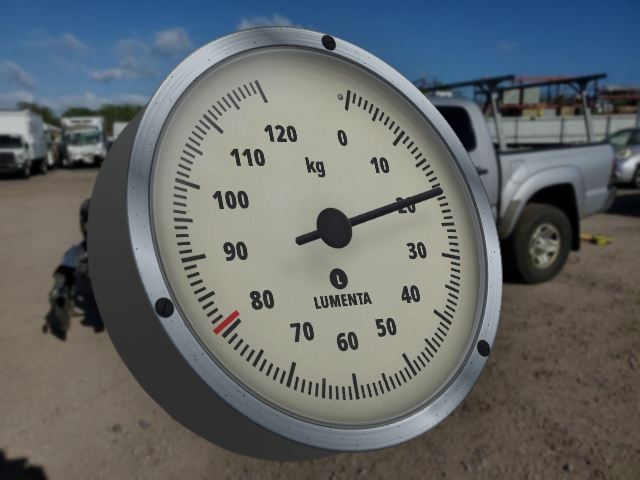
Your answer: 20 kg
